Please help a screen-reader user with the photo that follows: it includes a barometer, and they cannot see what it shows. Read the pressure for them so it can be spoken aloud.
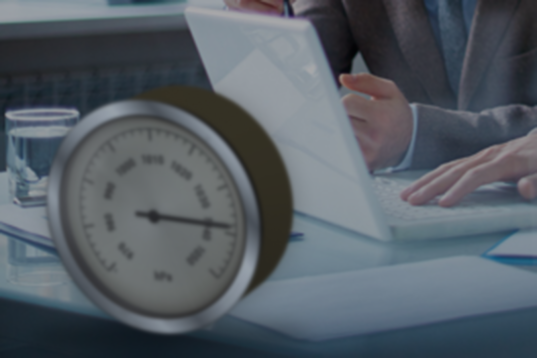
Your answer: 1038 hPa
